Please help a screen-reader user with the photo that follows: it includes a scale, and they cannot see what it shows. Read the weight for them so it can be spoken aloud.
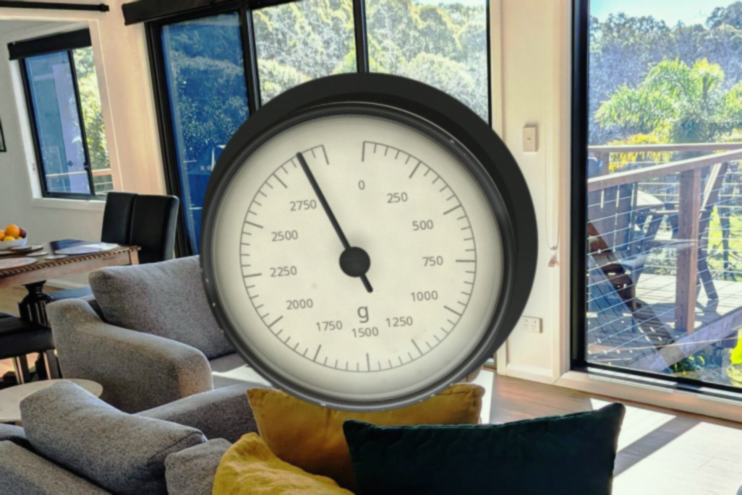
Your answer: 2900 g
